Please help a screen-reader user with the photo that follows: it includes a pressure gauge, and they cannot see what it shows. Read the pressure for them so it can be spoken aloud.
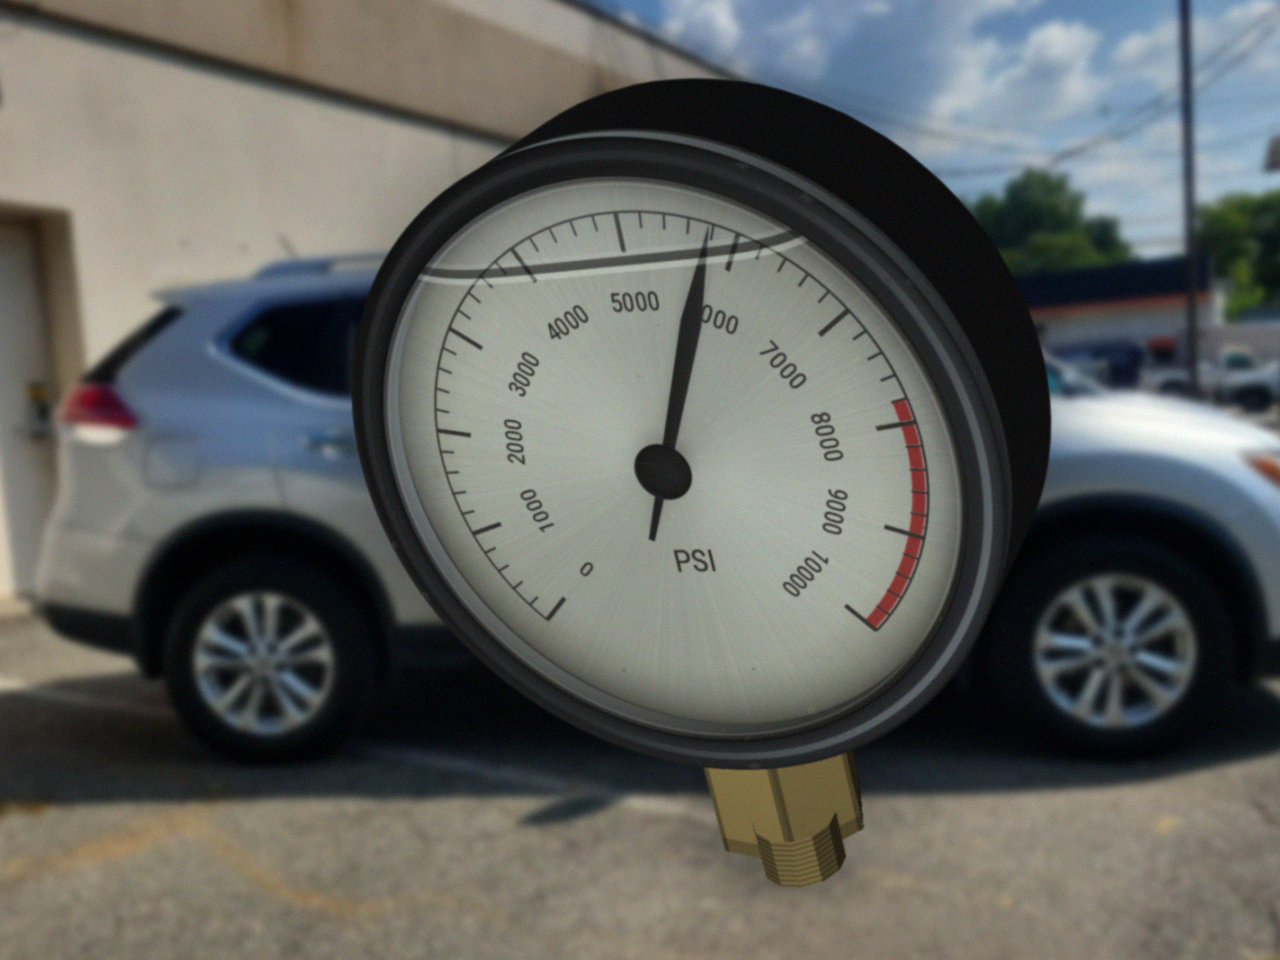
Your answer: 5800 psi
